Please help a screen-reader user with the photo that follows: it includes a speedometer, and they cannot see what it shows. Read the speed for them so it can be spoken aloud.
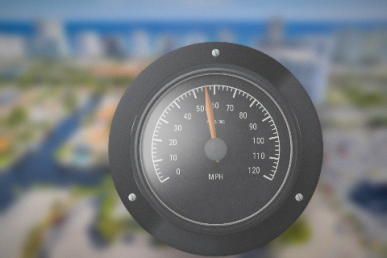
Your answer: 56 mph
